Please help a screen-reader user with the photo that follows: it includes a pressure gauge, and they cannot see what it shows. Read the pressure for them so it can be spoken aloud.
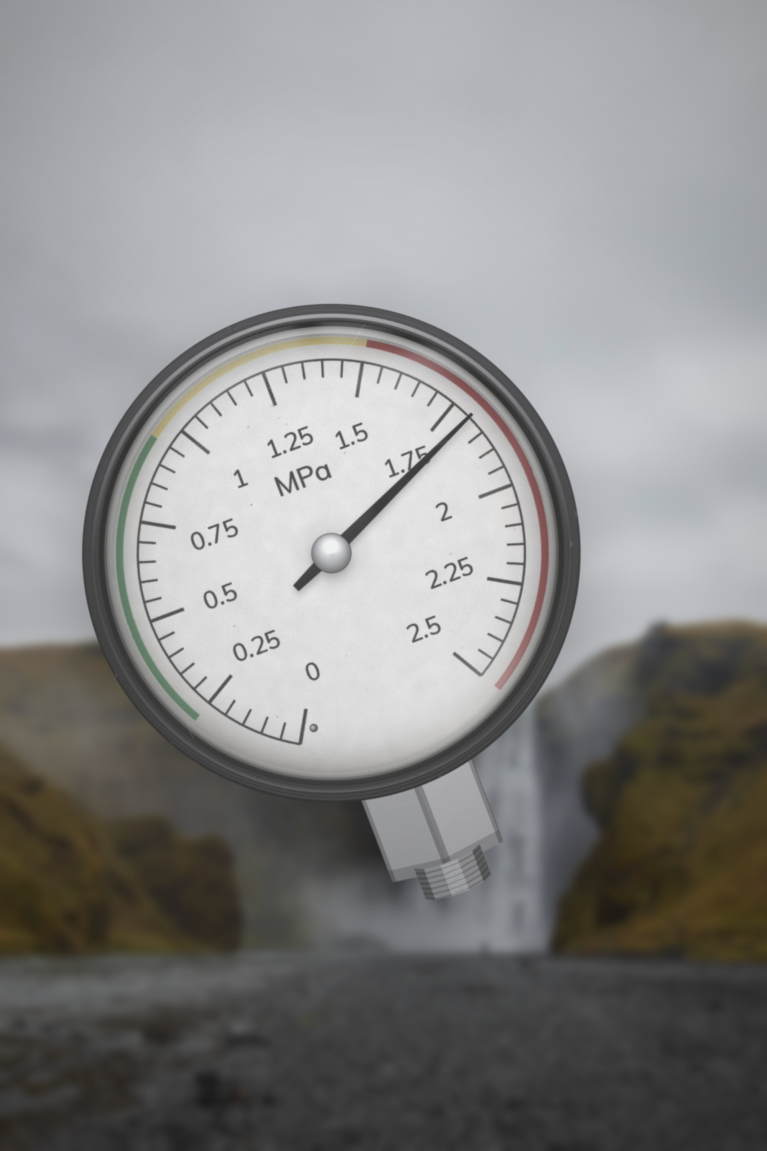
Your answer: 1.8 MPa
